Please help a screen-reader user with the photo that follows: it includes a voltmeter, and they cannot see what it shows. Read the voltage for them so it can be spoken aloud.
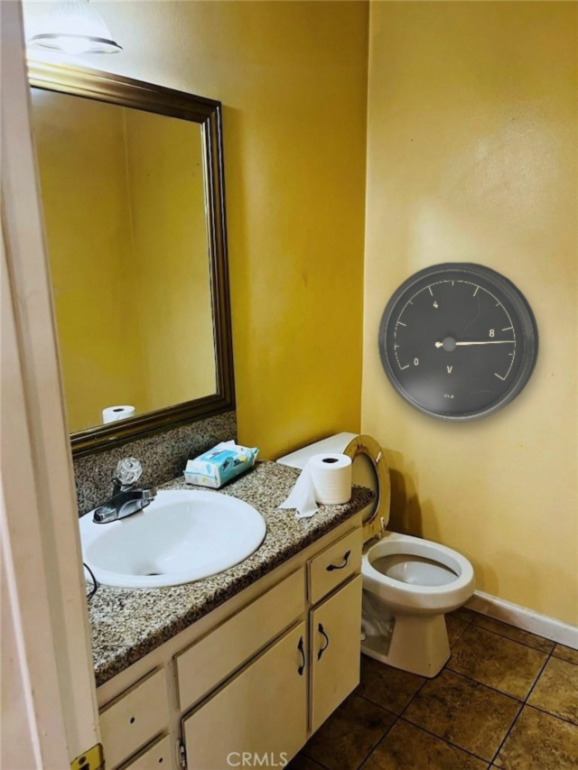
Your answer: 8.5 V
